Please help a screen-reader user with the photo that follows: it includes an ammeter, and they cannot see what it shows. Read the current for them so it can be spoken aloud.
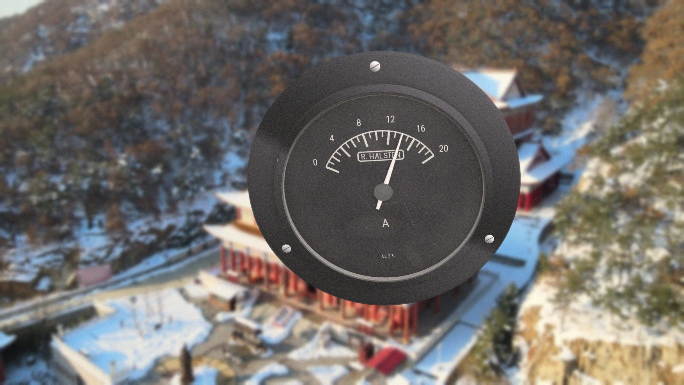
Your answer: 14 A
